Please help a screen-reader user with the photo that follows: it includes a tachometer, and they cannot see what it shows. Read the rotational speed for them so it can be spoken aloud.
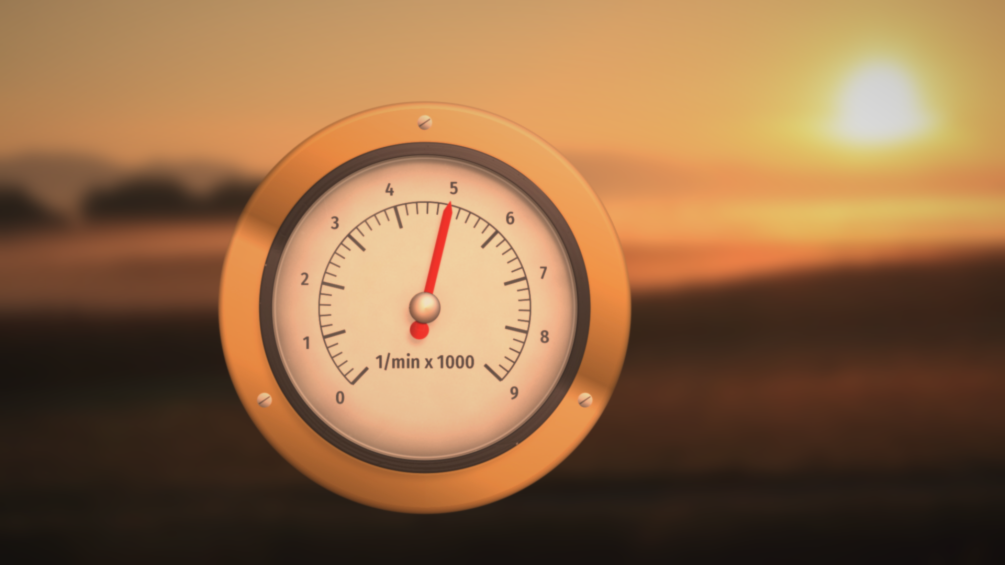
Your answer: 5000 rpm
